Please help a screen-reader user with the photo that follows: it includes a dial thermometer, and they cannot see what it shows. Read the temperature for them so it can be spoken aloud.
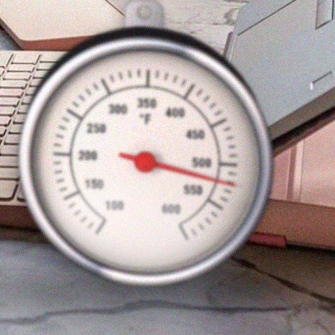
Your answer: 520 °F
